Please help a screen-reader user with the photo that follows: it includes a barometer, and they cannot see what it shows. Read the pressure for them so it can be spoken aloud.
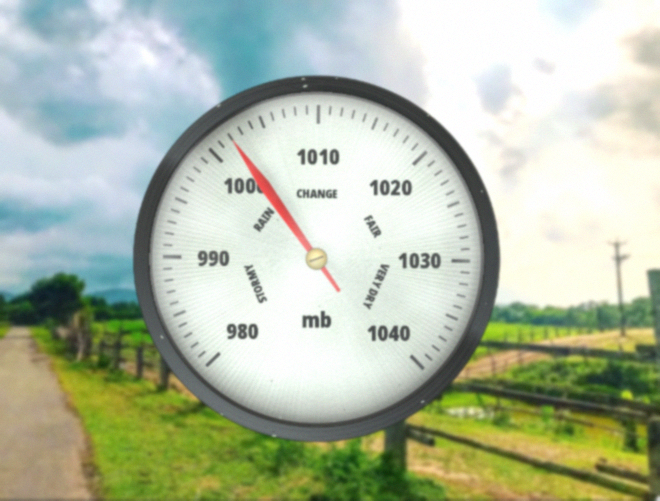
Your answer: 1002 mbar
